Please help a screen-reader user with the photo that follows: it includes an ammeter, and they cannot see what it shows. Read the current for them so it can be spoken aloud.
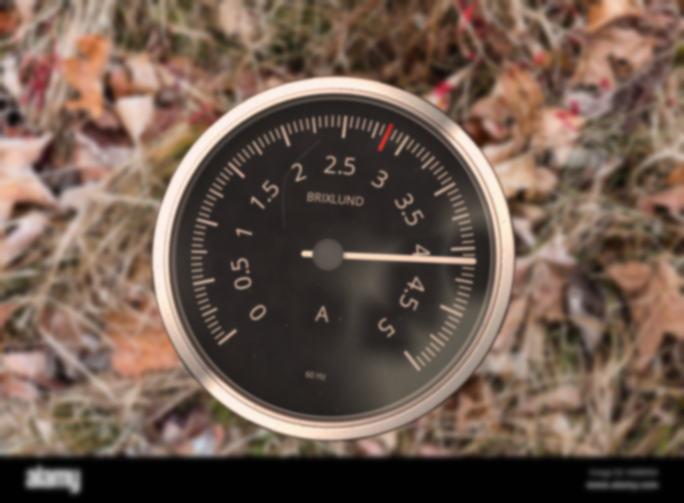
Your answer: 4.1 A
